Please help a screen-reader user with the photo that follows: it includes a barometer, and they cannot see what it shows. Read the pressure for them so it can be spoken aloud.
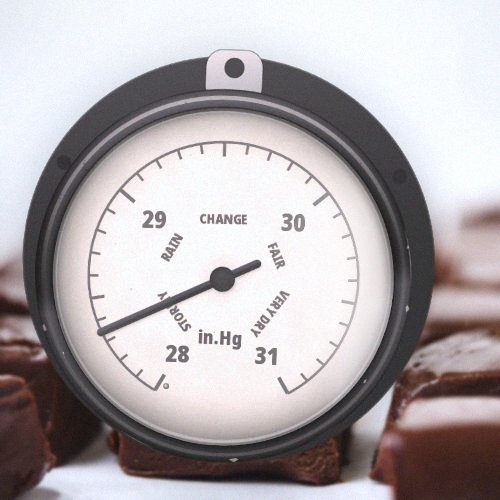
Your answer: 28.35 inHg
